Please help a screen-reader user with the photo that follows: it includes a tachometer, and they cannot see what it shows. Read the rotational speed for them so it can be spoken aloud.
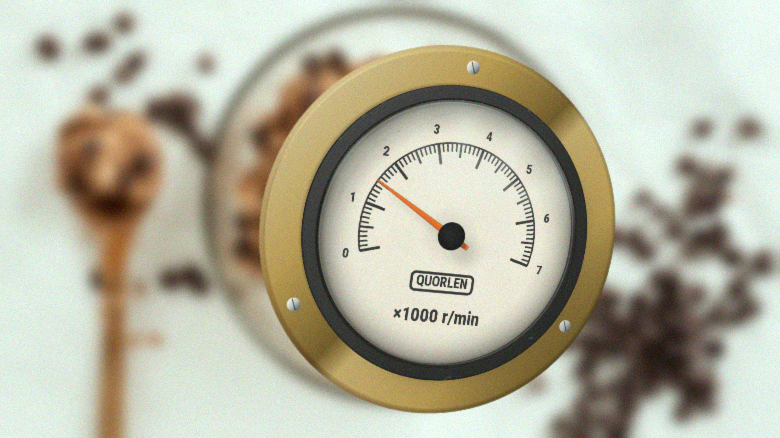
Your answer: 1500 rpm
